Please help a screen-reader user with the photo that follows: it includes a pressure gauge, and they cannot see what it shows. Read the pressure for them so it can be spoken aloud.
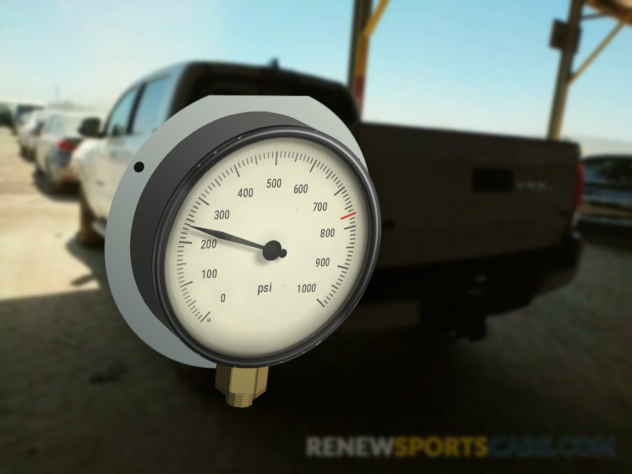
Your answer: 240 psi
